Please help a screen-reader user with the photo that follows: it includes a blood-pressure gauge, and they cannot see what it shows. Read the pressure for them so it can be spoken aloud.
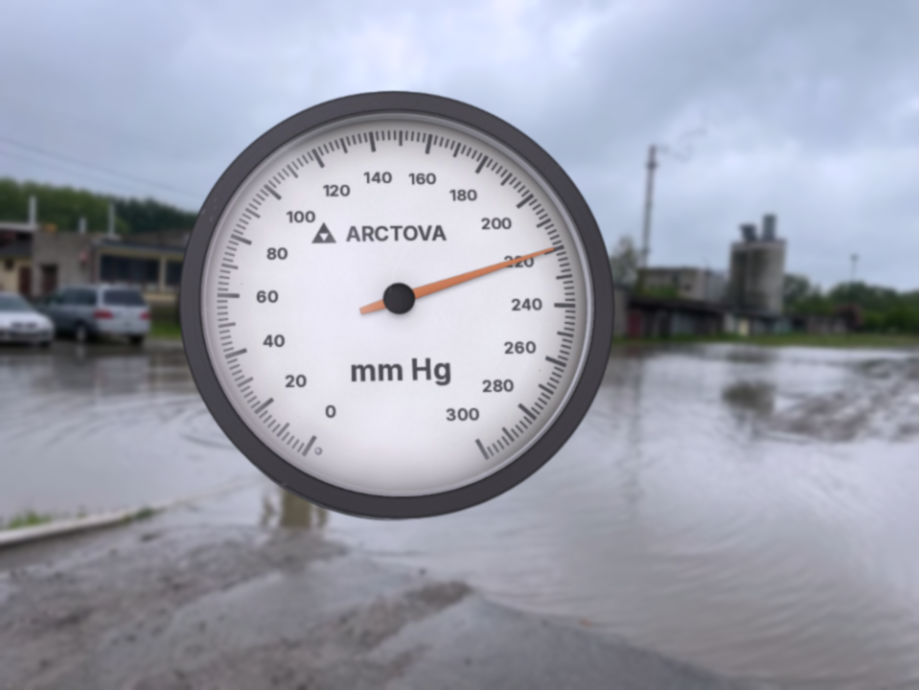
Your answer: 220 mmHg
